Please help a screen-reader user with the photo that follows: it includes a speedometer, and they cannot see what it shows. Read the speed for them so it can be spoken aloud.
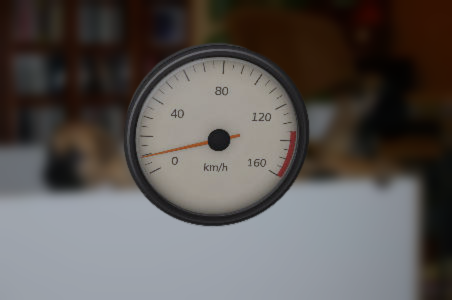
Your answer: 10 km/h
